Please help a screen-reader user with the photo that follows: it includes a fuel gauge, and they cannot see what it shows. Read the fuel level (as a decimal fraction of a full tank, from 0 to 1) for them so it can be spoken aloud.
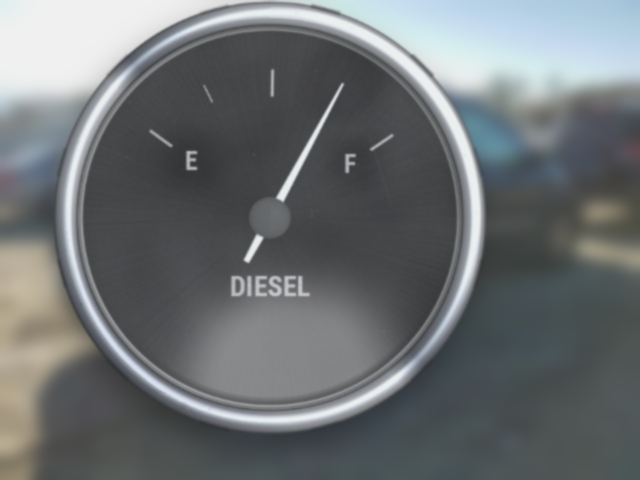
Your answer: 0.75
